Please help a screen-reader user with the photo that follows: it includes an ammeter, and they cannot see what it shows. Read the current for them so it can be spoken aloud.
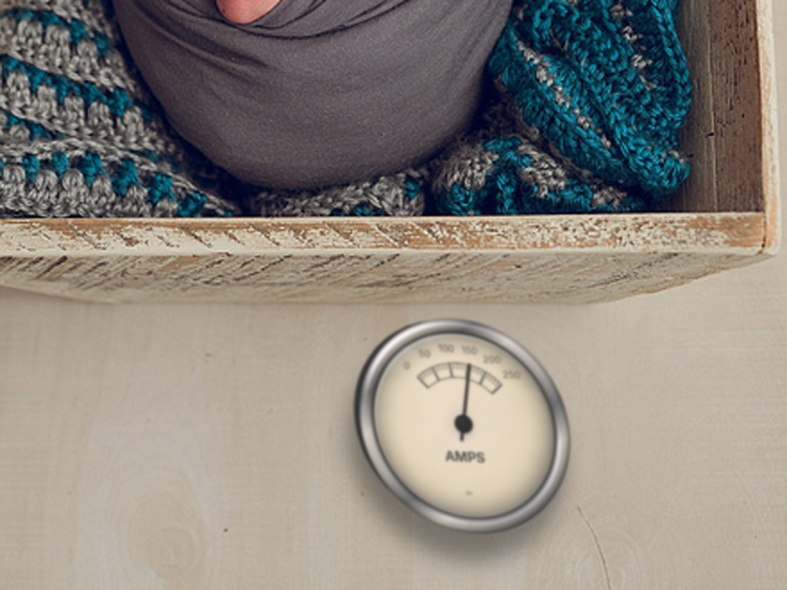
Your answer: 150 A
